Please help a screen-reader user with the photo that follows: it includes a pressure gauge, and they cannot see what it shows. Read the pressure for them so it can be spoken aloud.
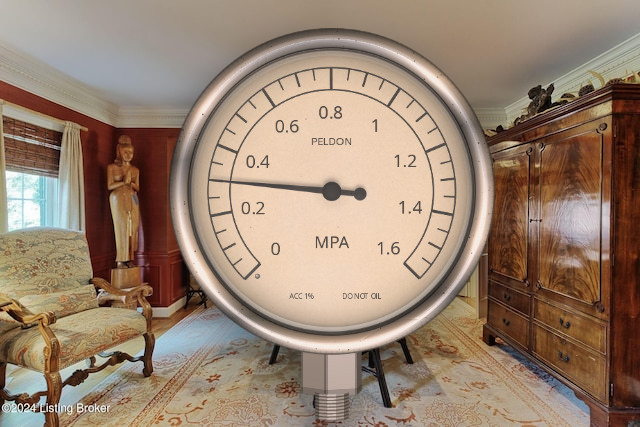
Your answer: 0.3 MPa
